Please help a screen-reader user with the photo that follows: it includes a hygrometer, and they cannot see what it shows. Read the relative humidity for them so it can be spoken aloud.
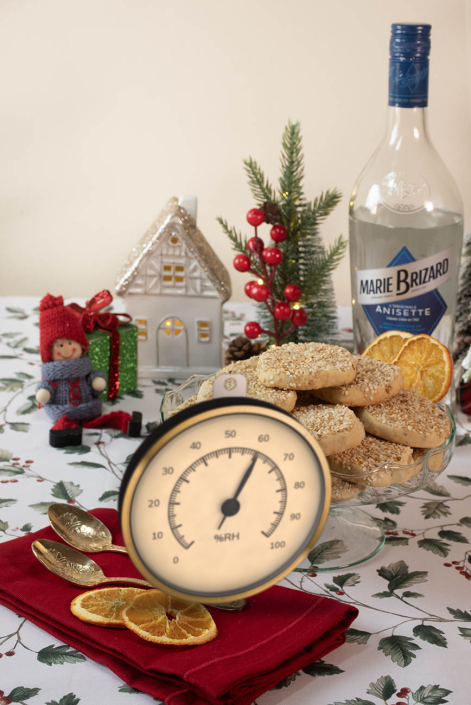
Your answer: 60 %
